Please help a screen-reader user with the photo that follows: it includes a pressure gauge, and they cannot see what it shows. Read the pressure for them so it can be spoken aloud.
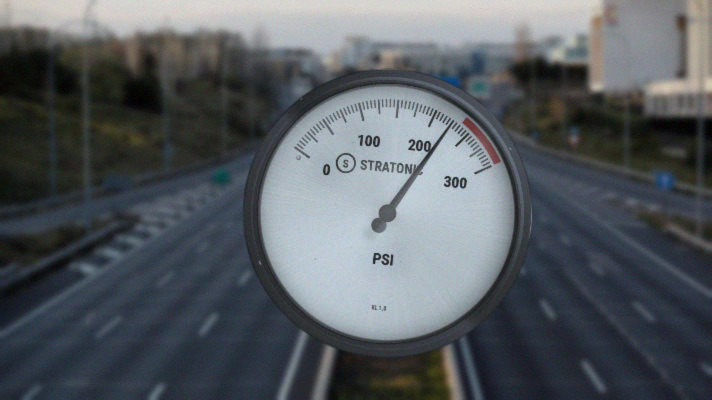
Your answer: 225 psi
